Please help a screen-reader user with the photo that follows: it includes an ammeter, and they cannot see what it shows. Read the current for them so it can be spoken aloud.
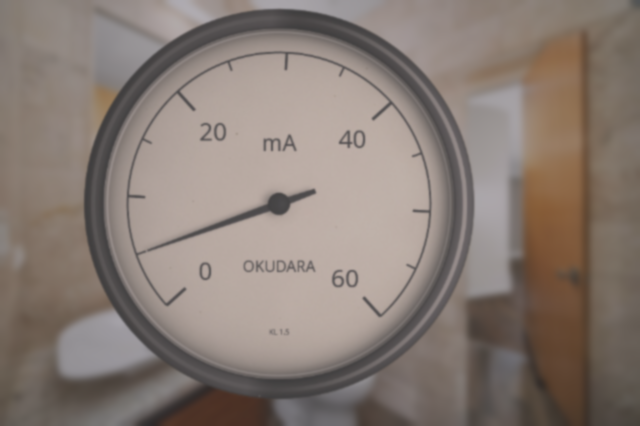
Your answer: 5 mA
